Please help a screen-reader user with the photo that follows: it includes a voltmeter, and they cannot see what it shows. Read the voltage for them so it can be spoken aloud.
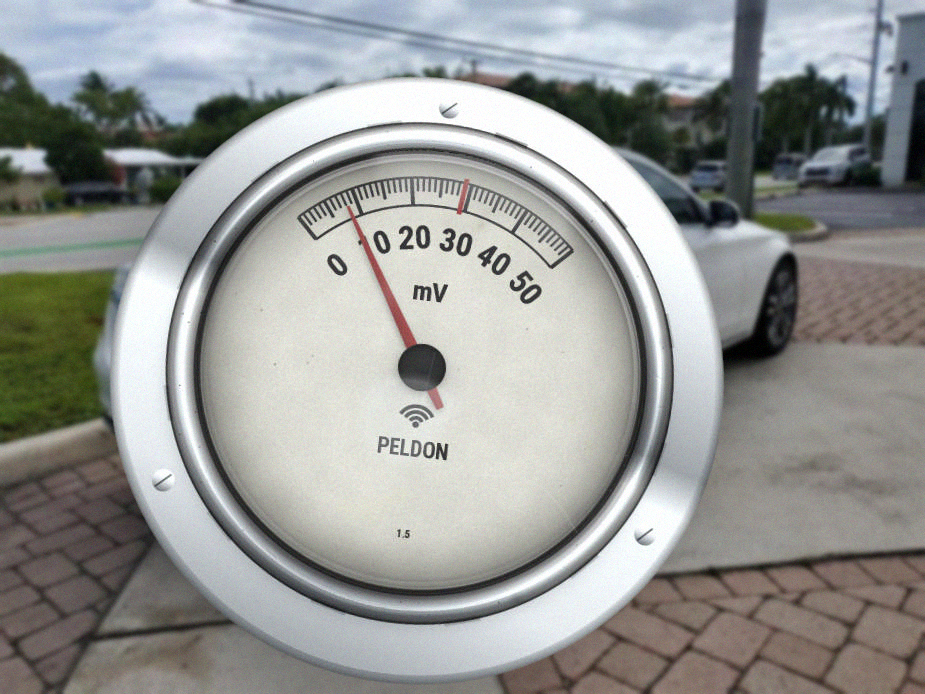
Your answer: 8 mV
